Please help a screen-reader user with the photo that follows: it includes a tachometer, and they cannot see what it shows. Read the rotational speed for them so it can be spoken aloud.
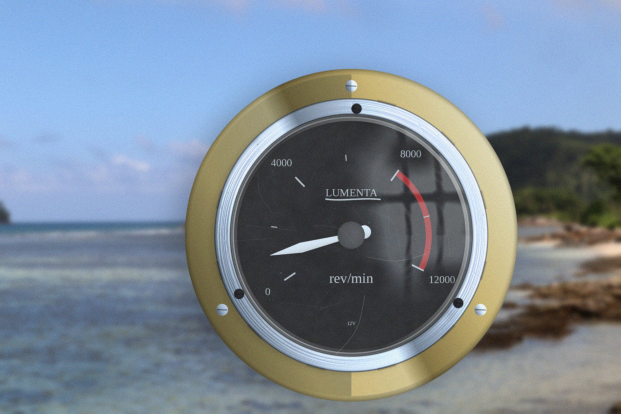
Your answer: 1000 rpm
